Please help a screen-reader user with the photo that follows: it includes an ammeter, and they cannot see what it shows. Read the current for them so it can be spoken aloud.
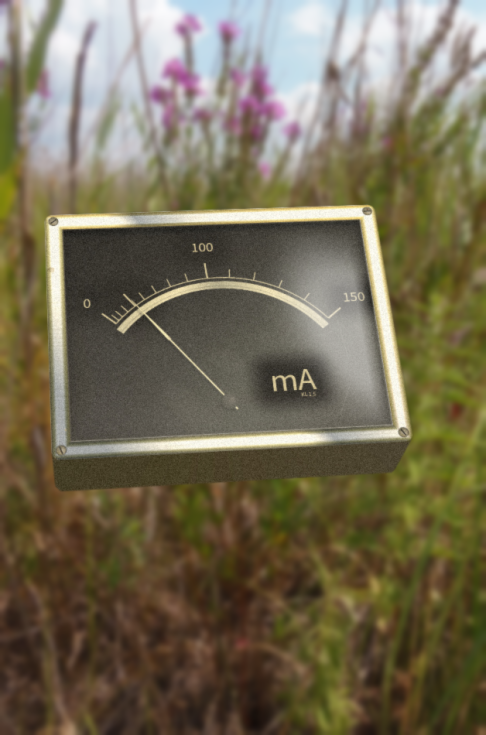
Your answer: 50 mA
